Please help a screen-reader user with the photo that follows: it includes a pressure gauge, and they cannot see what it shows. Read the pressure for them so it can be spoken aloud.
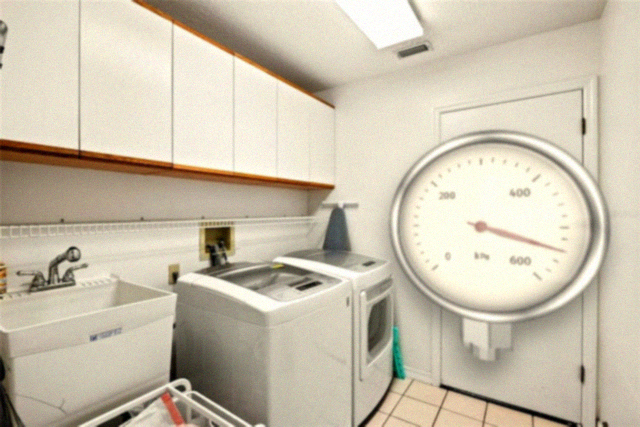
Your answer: 540 kPa
